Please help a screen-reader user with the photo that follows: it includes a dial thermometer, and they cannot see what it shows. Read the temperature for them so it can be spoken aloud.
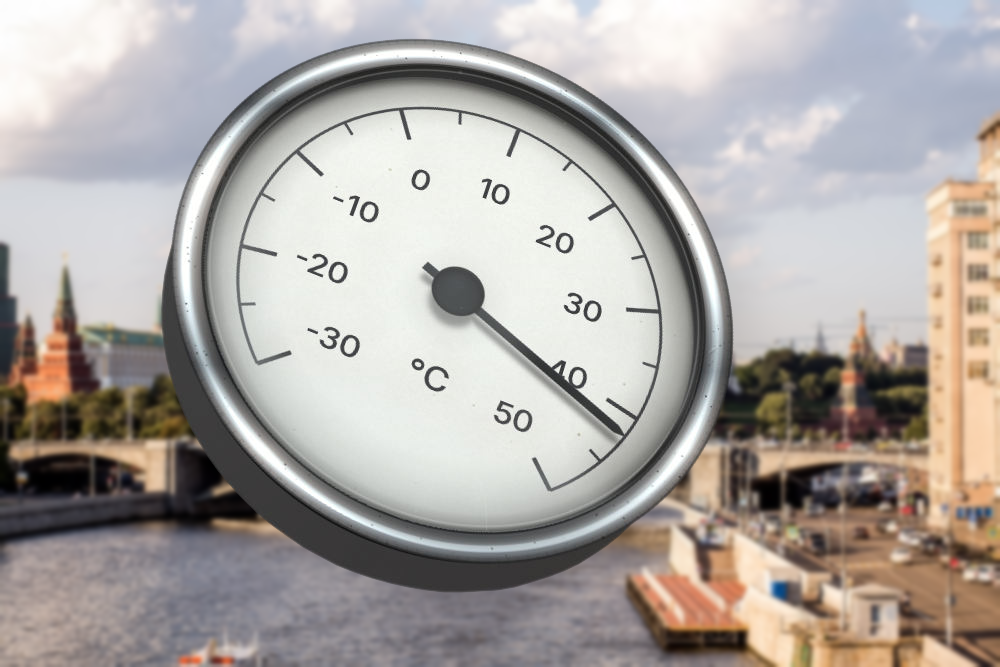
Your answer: 42.5 °C
